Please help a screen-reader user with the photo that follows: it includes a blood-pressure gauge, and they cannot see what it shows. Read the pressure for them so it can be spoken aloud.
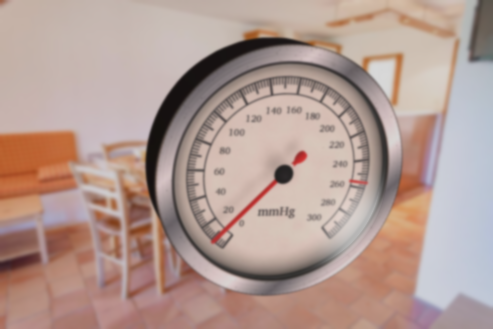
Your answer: 10 mmHg
